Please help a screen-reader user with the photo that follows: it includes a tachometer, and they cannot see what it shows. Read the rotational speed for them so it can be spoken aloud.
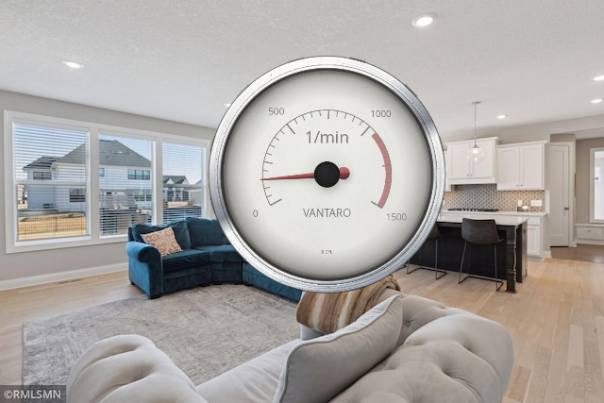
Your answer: 150 rpm
